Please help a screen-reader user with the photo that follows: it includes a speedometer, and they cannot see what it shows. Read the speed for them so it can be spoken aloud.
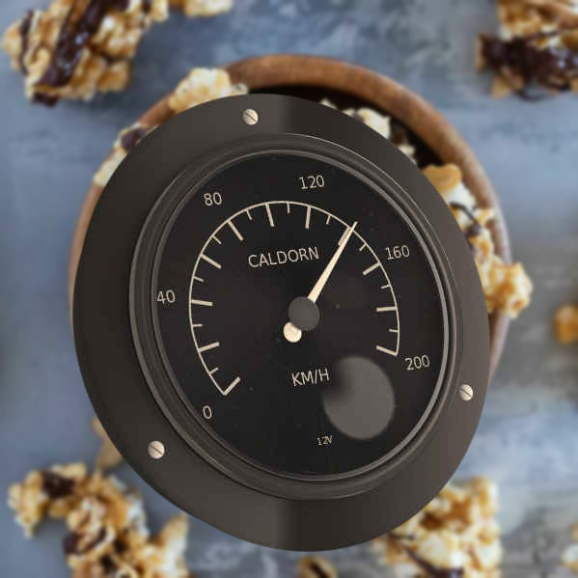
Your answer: 140 km/h
